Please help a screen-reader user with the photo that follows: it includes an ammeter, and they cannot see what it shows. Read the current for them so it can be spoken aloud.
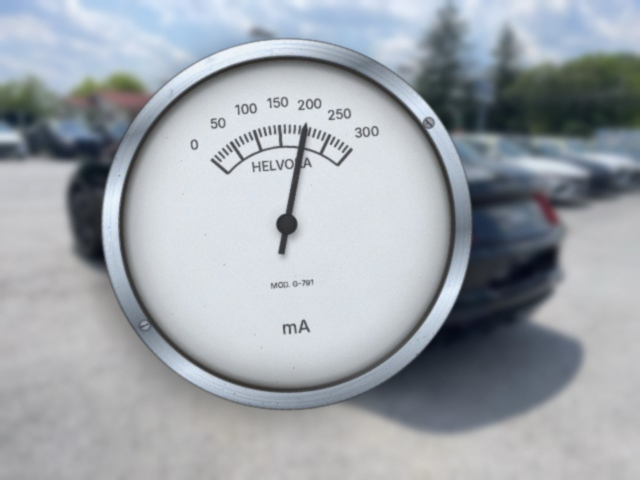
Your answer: 200 mA
